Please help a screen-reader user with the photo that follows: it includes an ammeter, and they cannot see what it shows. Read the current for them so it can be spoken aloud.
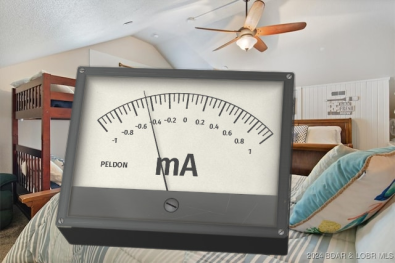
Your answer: -0.45 mA
